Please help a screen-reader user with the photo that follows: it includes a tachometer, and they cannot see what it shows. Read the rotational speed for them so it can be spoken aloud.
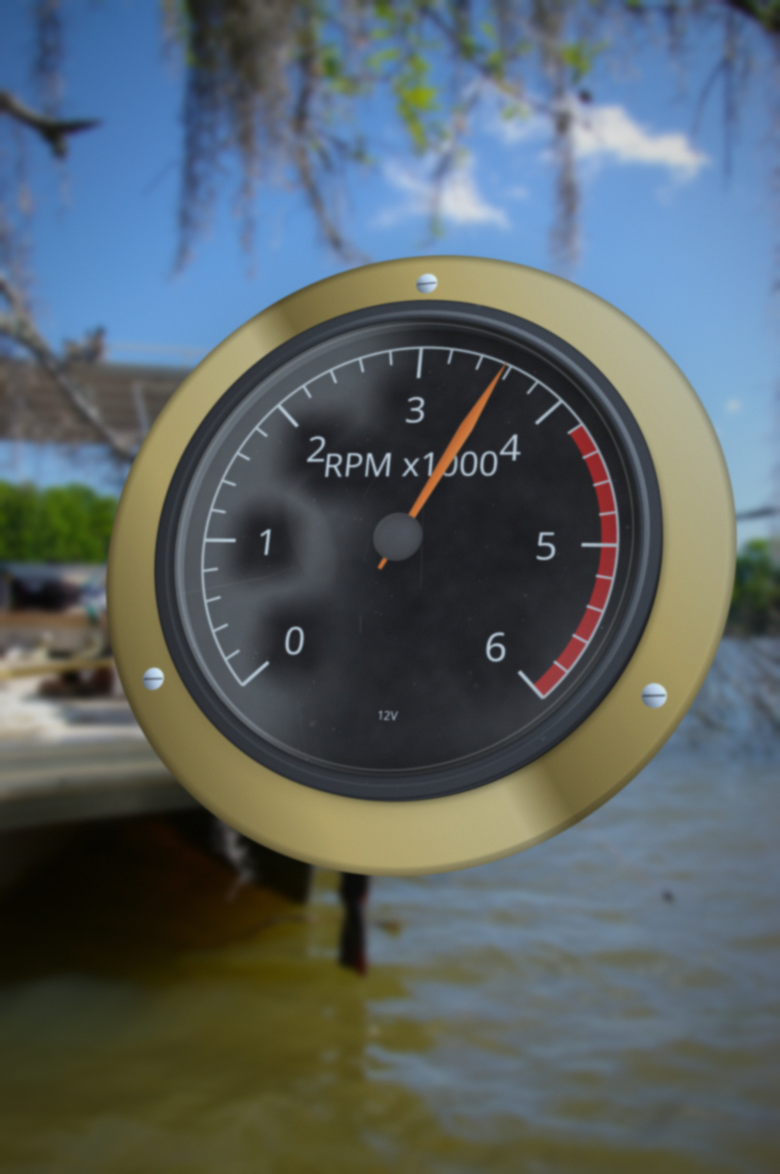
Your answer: 3600 rpm
